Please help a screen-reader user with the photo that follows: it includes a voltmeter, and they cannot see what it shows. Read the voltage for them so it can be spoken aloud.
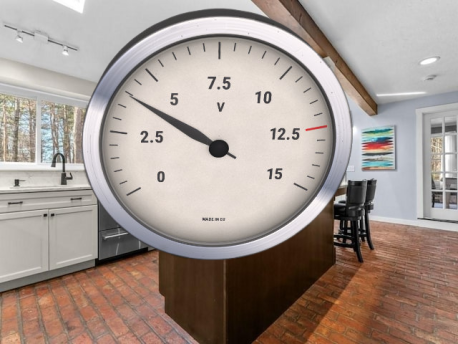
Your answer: 4 V
